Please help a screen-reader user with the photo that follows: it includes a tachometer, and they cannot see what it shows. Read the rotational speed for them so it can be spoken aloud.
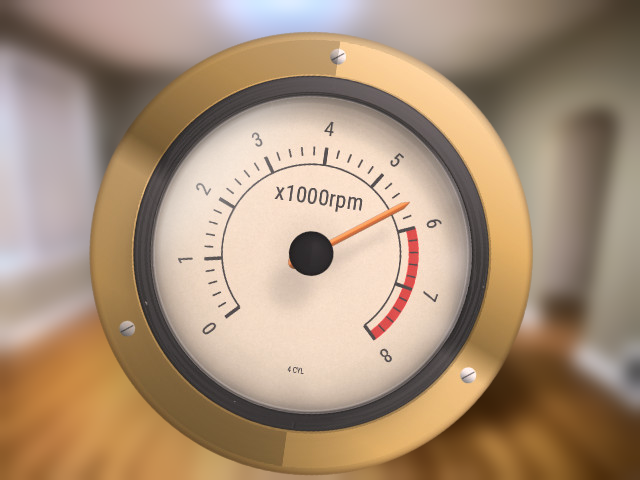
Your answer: 5600 rpm
